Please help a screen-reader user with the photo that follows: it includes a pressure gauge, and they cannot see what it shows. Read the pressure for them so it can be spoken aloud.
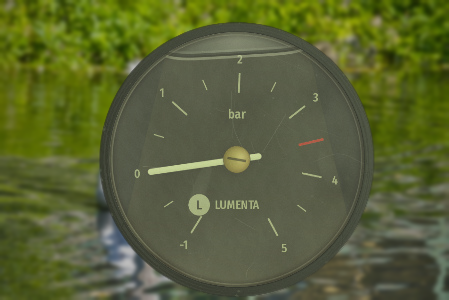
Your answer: 0 bar
